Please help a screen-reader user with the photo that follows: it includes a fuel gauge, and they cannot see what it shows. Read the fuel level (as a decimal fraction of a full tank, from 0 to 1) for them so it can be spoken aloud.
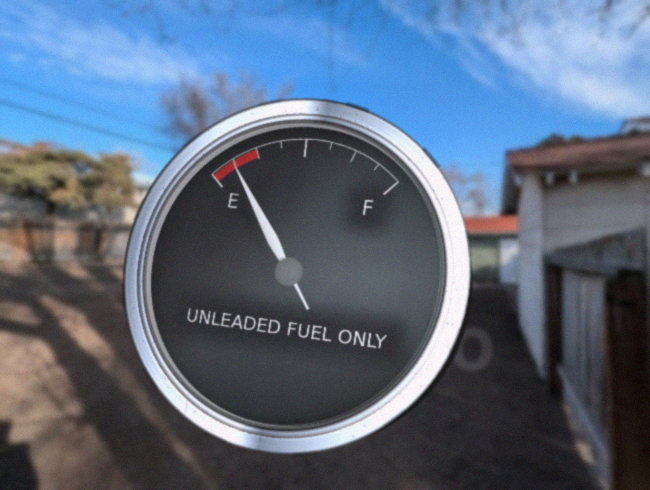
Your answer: 0.125
